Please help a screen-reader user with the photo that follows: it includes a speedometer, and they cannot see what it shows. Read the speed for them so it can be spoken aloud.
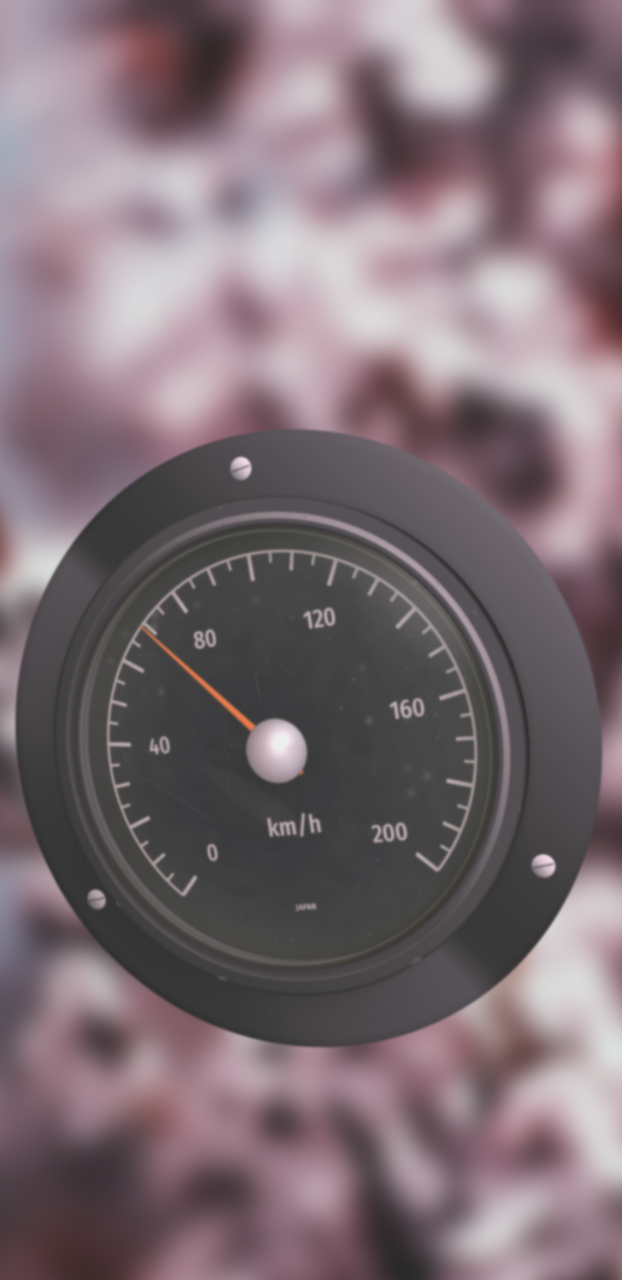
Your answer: 70 km/h
